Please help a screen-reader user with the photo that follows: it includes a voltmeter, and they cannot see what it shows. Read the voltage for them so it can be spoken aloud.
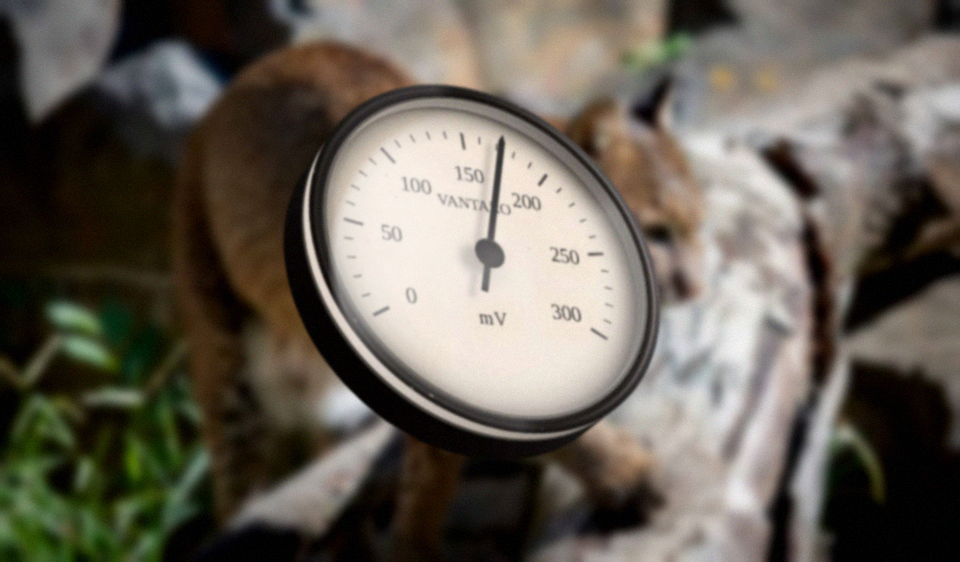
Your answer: 170 mV
